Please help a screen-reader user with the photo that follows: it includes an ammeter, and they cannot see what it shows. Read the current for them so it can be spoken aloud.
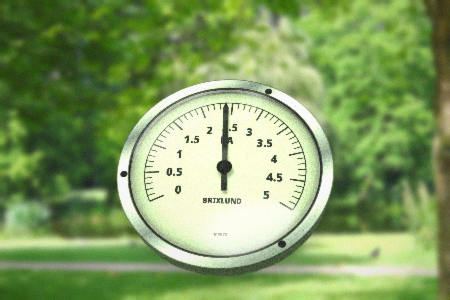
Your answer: 2.4 kA
